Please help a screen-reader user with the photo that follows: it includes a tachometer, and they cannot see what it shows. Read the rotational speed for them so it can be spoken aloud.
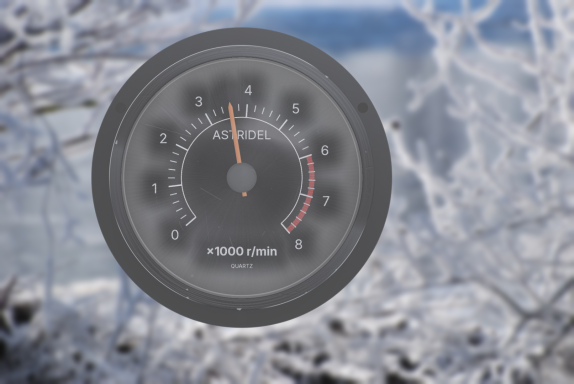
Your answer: 3600 rpm
